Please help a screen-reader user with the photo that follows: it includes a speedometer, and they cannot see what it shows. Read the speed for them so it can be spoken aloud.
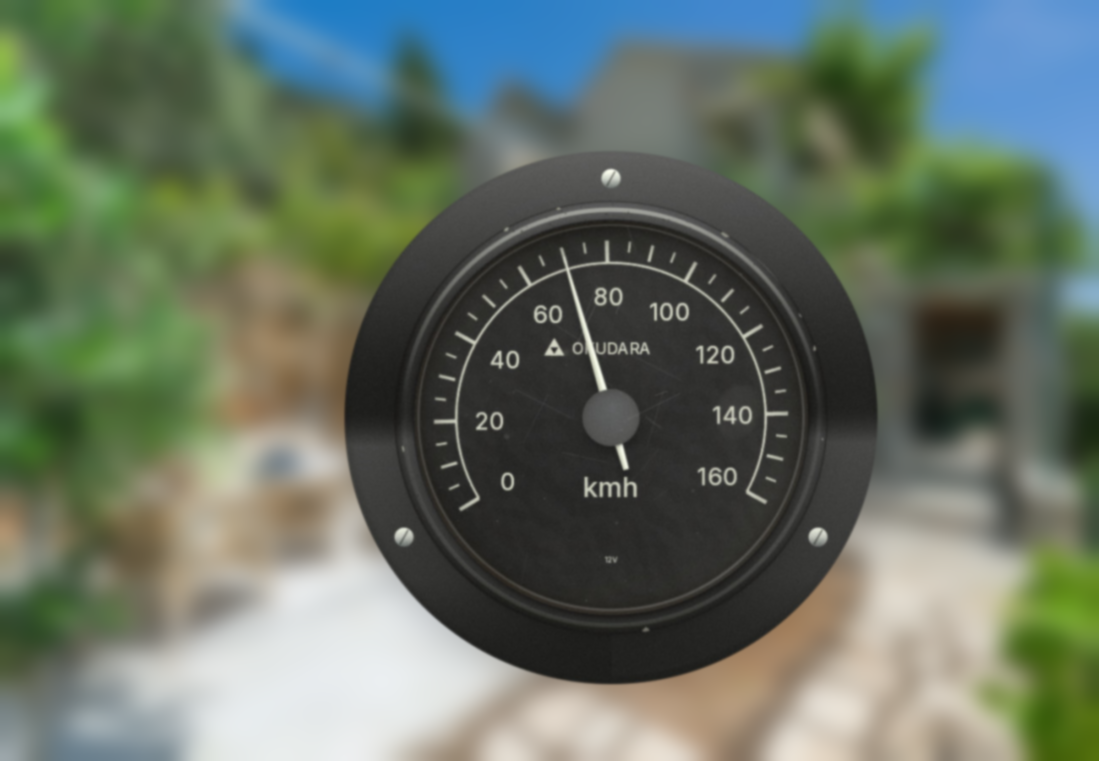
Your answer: 70 km/h
